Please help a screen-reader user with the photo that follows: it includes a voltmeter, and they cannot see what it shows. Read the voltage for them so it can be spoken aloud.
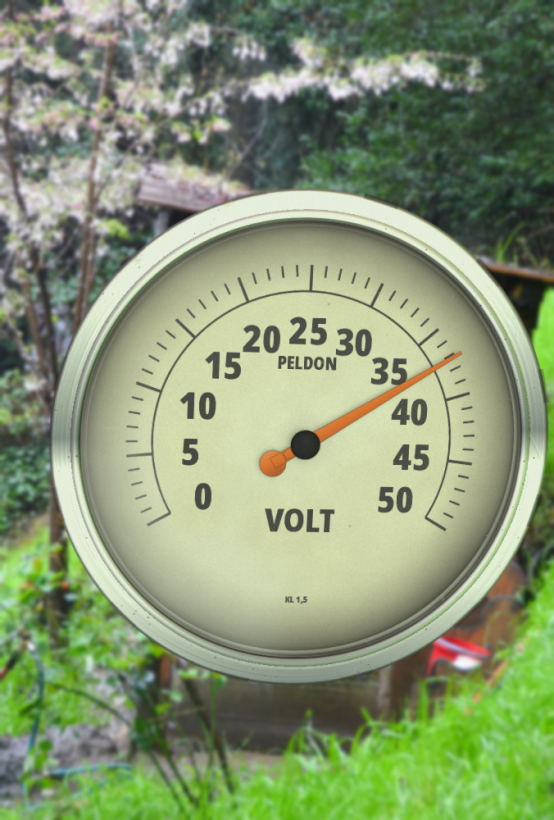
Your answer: 37 V
